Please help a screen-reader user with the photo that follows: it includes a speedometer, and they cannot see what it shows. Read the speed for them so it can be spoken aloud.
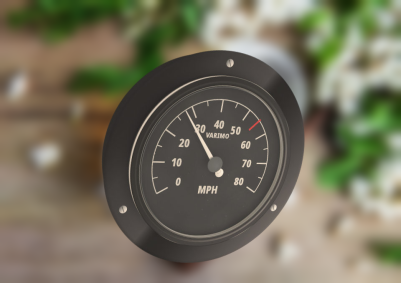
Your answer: 27.5 mph
